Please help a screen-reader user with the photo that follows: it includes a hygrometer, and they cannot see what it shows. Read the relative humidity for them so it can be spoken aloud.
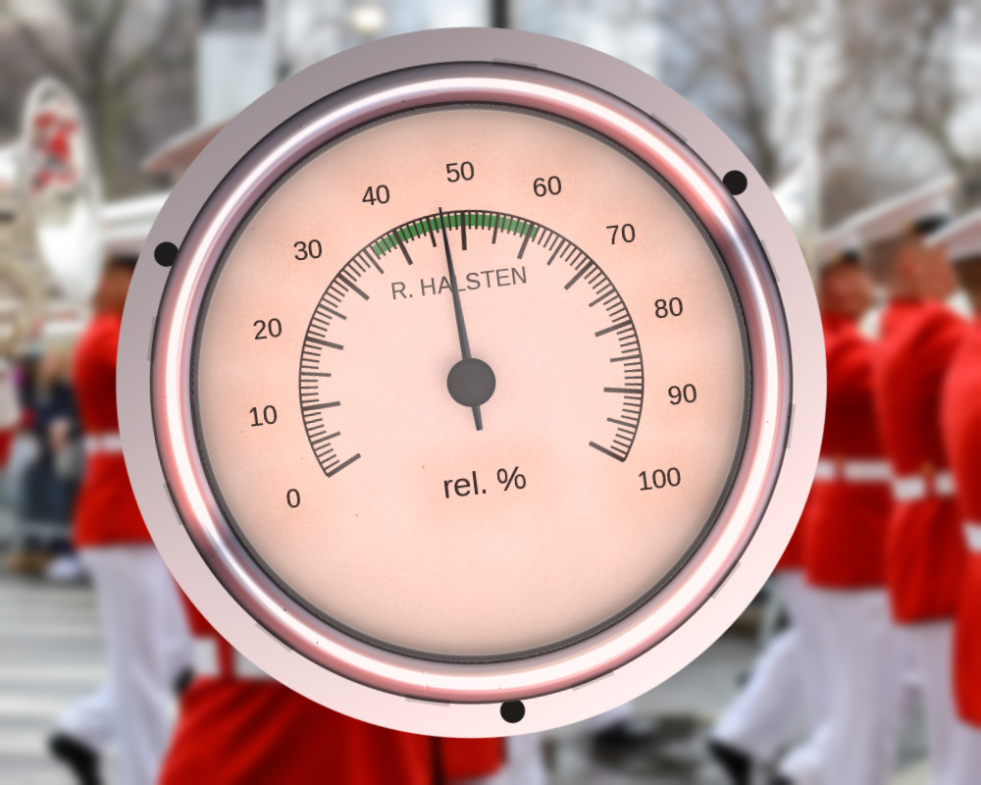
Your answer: 47 %
